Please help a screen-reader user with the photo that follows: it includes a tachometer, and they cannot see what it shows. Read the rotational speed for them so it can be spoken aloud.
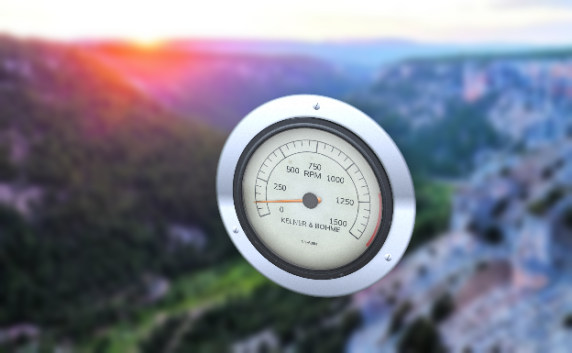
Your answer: 100 rpm
